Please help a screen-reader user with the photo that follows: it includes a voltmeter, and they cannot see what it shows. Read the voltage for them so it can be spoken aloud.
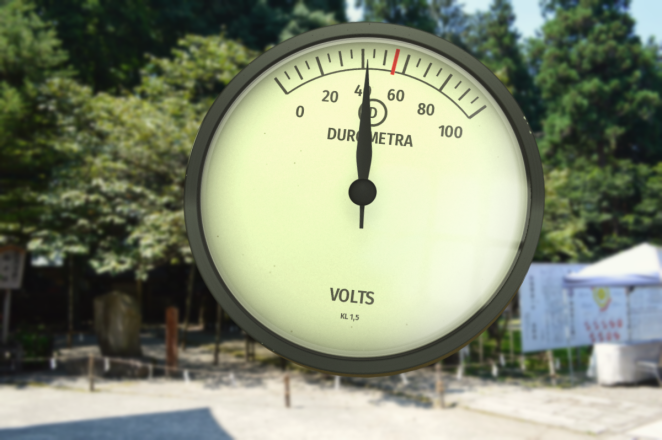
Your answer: 42.5 V
